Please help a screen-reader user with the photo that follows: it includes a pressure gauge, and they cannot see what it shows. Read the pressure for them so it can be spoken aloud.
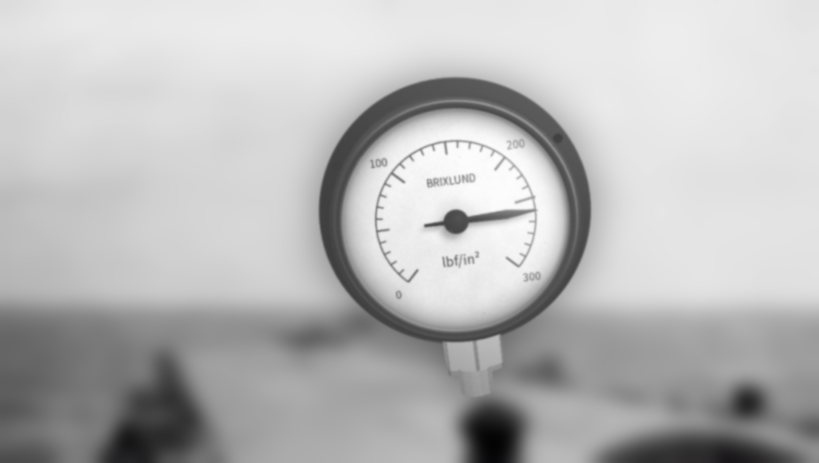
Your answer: 250 psi
